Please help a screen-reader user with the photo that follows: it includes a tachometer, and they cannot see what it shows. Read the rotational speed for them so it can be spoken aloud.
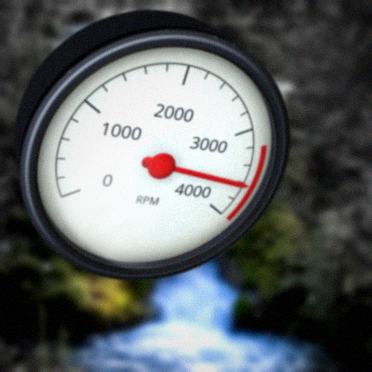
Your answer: 3600 rpm
